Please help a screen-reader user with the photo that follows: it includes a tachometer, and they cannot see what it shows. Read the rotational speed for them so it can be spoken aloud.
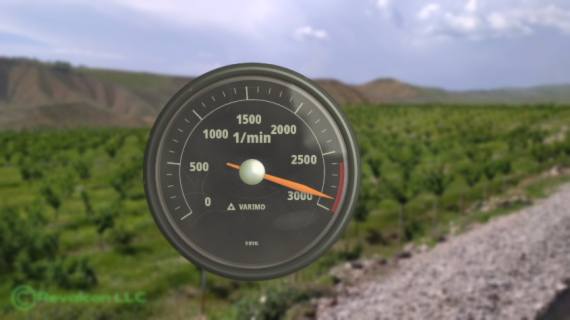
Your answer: 2900 rpm
